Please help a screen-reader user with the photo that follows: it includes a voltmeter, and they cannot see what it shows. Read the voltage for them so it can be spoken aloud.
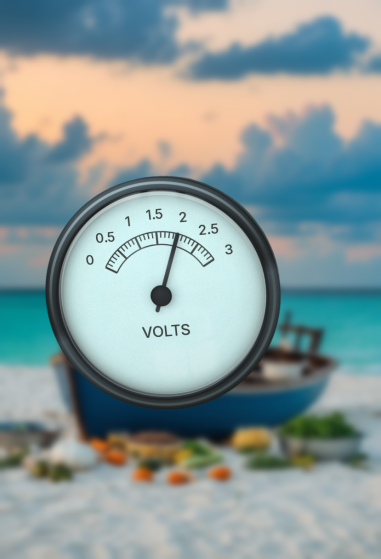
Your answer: 2 V
